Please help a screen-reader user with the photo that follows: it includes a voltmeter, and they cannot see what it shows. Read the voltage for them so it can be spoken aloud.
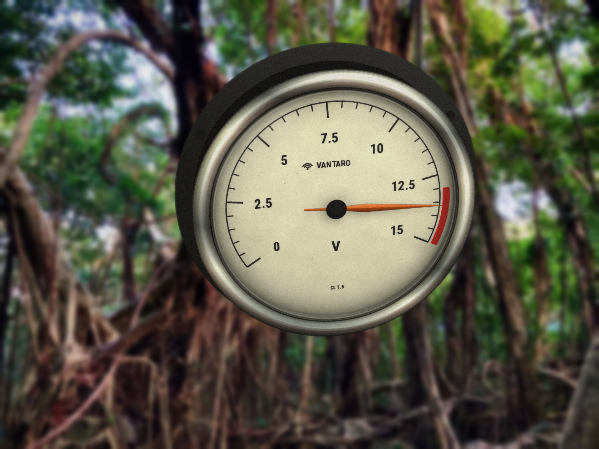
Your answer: 13.5 V
